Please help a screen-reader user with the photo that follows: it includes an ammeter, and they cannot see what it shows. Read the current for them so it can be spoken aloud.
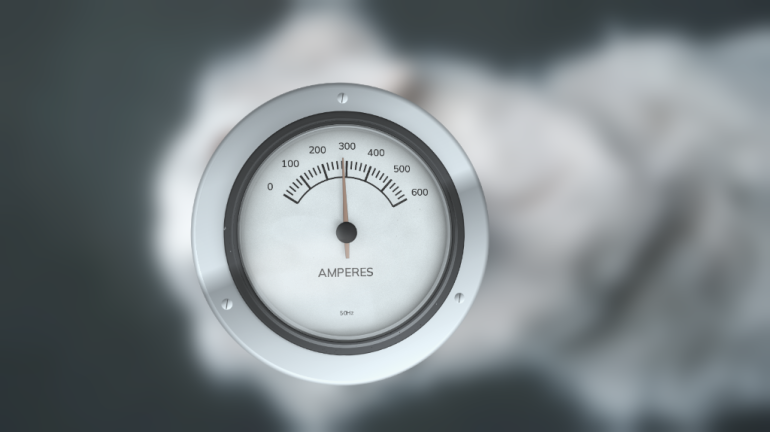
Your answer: 280 A
